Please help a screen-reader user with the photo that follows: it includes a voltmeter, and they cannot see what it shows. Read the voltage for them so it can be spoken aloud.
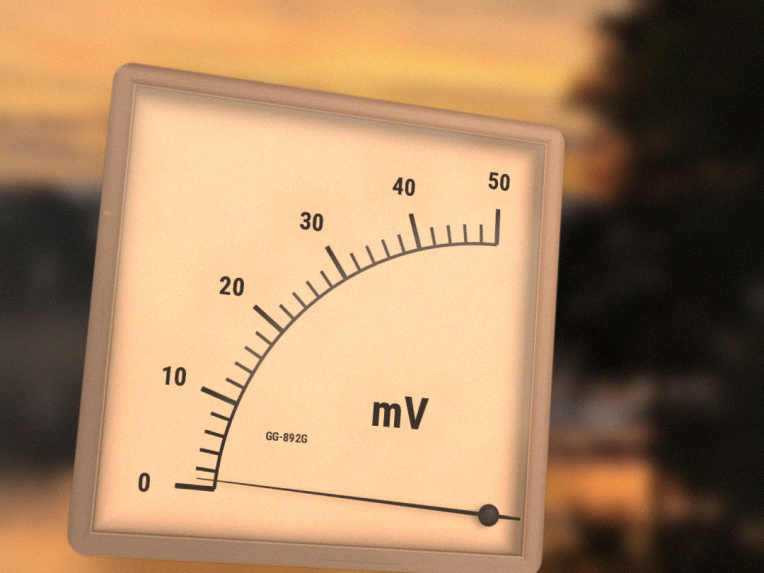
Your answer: 1 mV
